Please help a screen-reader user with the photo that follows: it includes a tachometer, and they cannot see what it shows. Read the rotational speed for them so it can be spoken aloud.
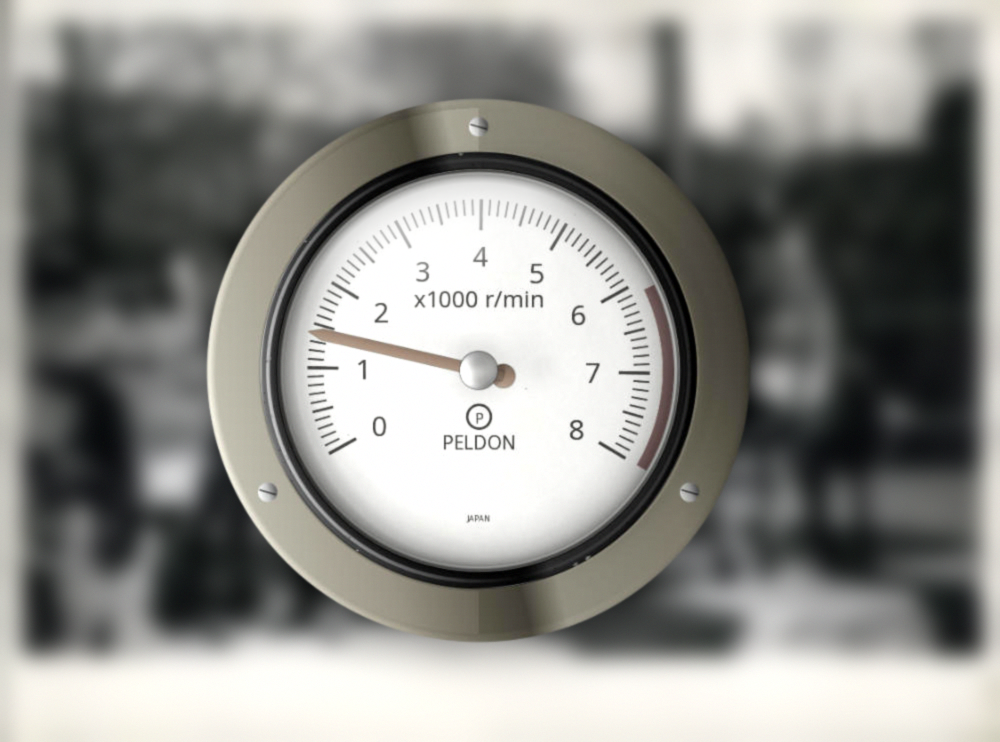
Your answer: 1400 rpm
